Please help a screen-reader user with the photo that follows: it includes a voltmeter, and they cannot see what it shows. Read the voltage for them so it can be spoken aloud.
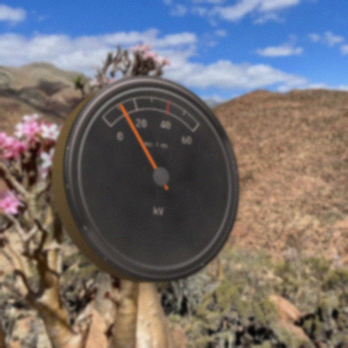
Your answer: 10 kV
